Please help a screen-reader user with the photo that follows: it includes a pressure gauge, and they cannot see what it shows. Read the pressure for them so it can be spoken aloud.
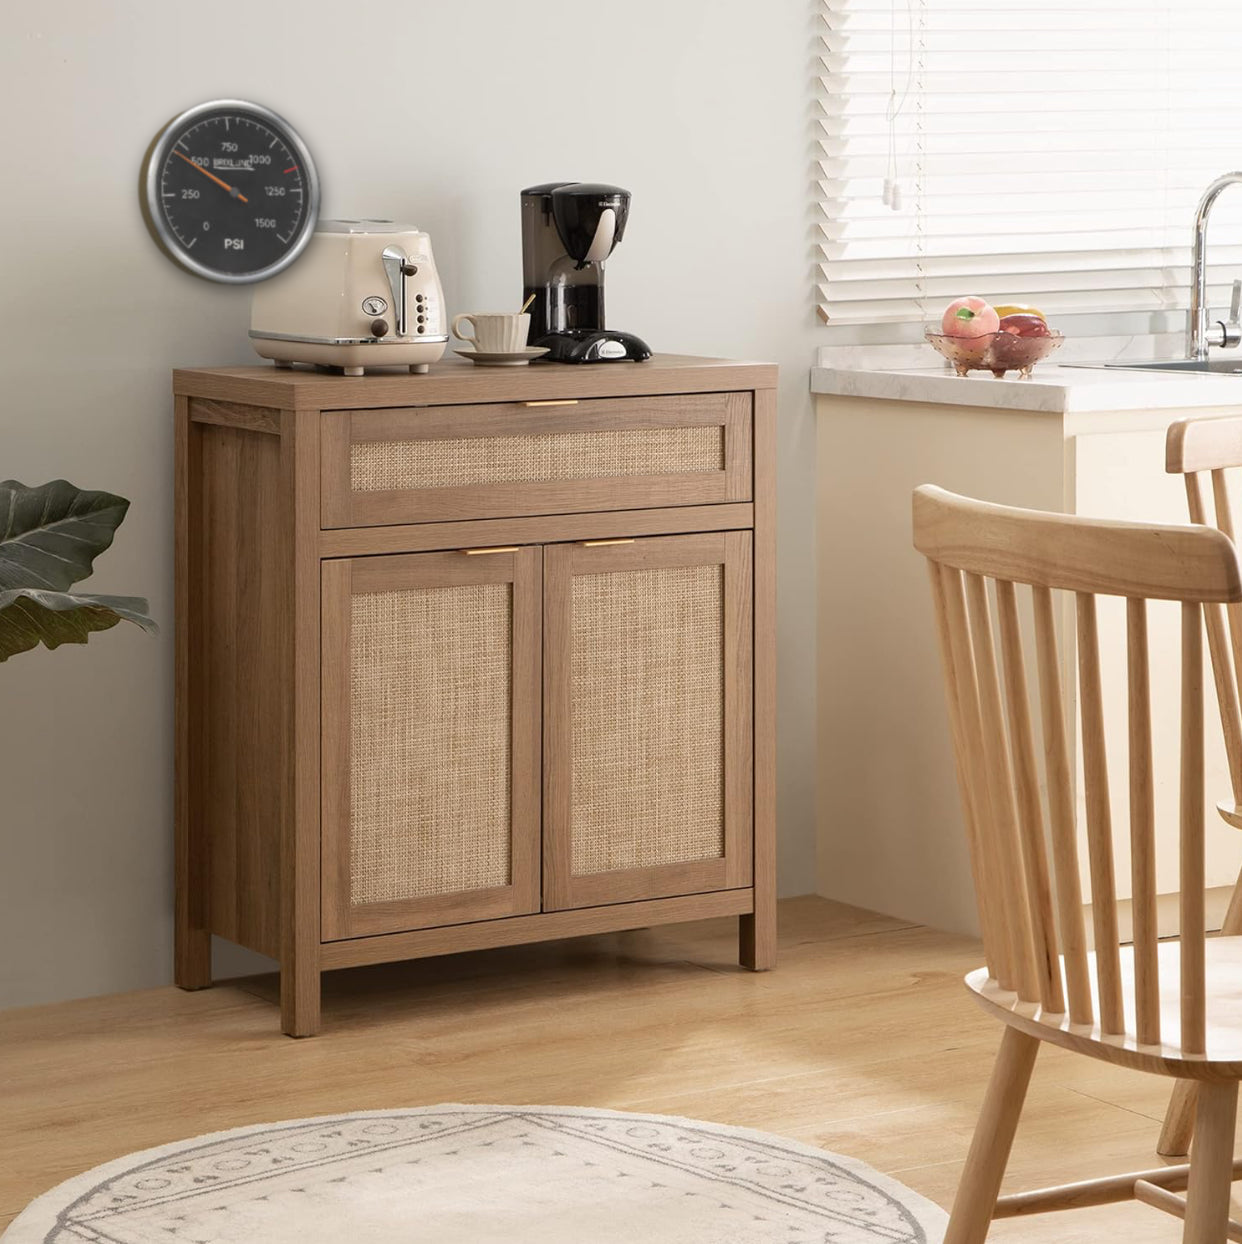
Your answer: 450 psi
